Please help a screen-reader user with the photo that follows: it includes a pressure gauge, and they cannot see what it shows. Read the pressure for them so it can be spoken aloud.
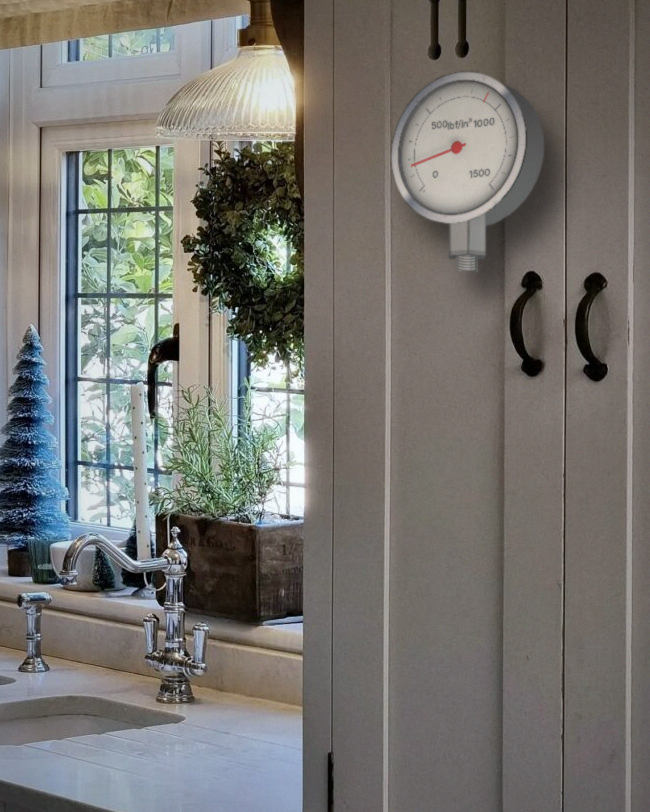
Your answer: 150 psi
